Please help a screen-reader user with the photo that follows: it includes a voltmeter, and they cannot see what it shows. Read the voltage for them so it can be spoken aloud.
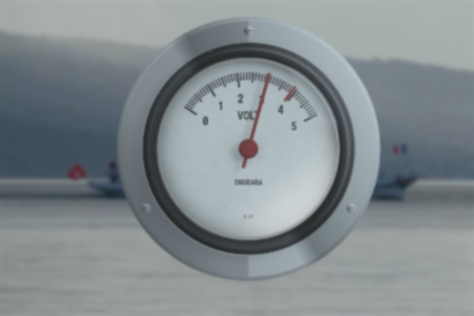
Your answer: 3 V
